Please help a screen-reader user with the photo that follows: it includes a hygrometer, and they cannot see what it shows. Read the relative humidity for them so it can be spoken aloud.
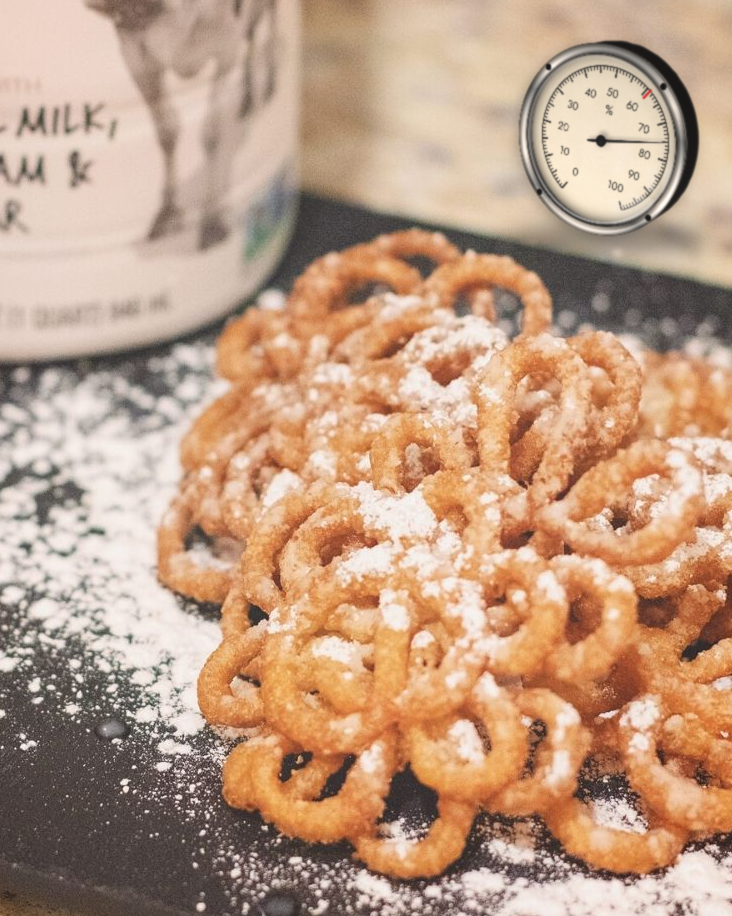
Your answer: 75 %
